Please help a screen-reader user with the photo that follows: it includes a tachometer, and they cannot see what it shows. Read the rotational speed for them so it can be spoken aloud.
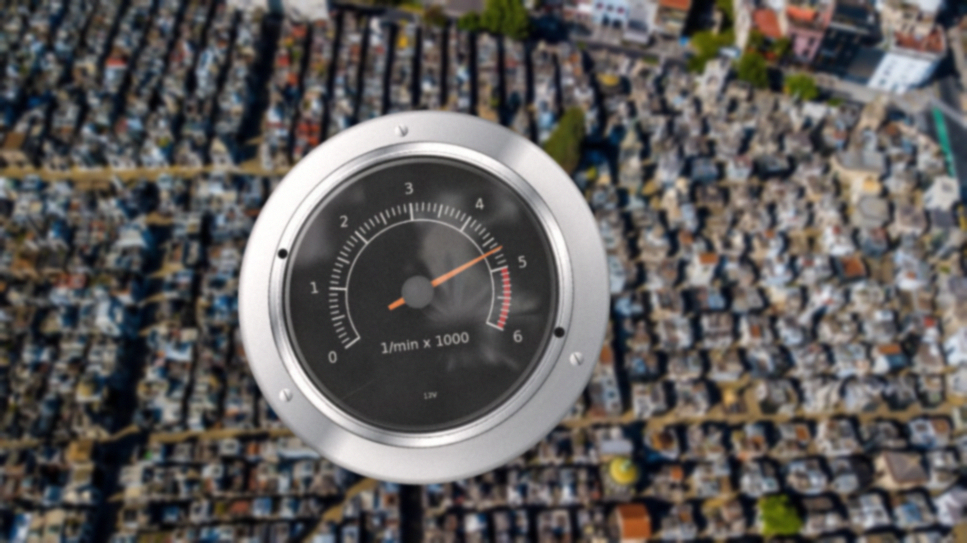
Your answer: 4700 rpm
